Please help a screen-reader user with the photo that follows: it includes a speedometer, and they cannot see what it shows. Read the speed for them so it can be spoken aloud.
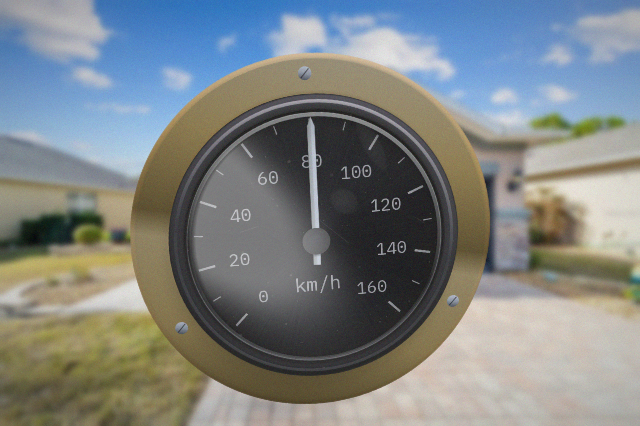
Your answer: 80 km/h
